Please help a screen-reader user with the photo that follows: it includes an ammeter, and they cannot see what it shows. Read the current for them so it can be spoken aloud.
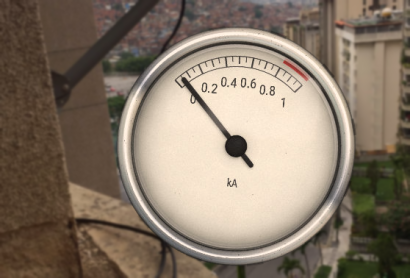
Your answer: 0.05 kA
